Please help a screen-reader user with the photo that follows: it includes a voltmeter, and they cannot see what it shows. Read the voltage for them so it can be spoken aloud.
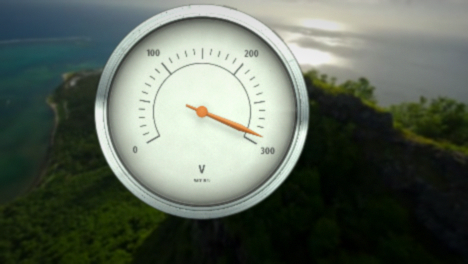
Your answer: 290 V
